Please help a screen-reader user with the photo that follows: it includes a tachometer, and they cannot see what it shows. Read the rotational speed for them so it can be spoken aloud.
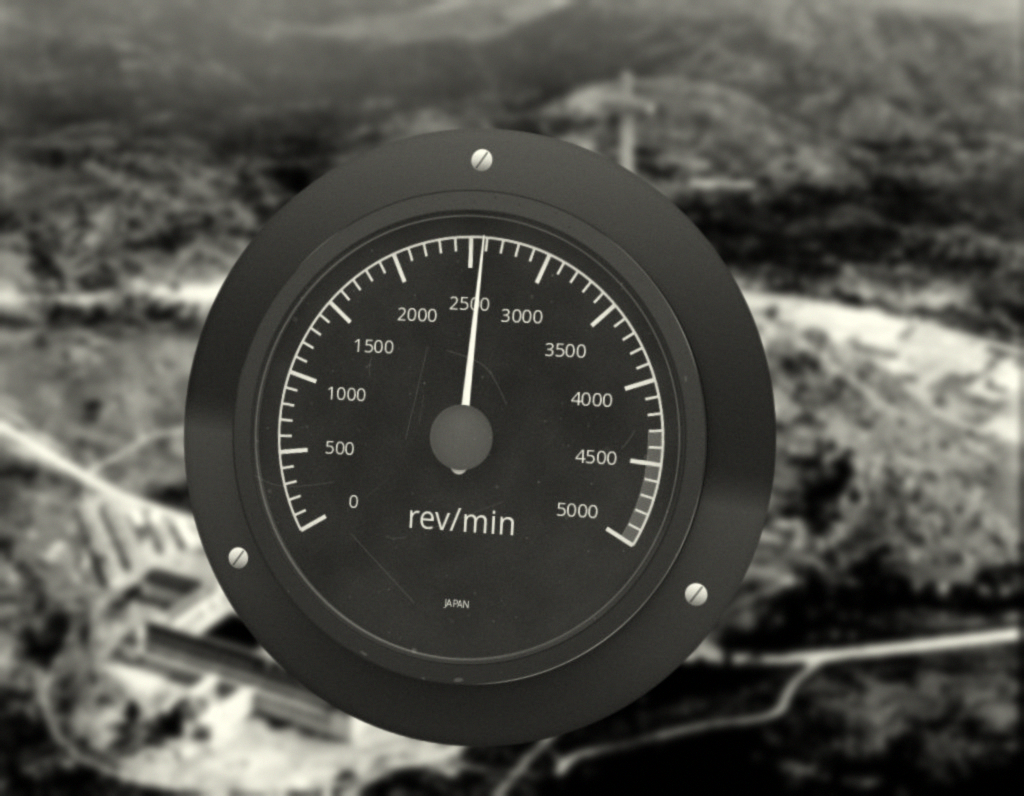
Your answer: 2600 rpm
